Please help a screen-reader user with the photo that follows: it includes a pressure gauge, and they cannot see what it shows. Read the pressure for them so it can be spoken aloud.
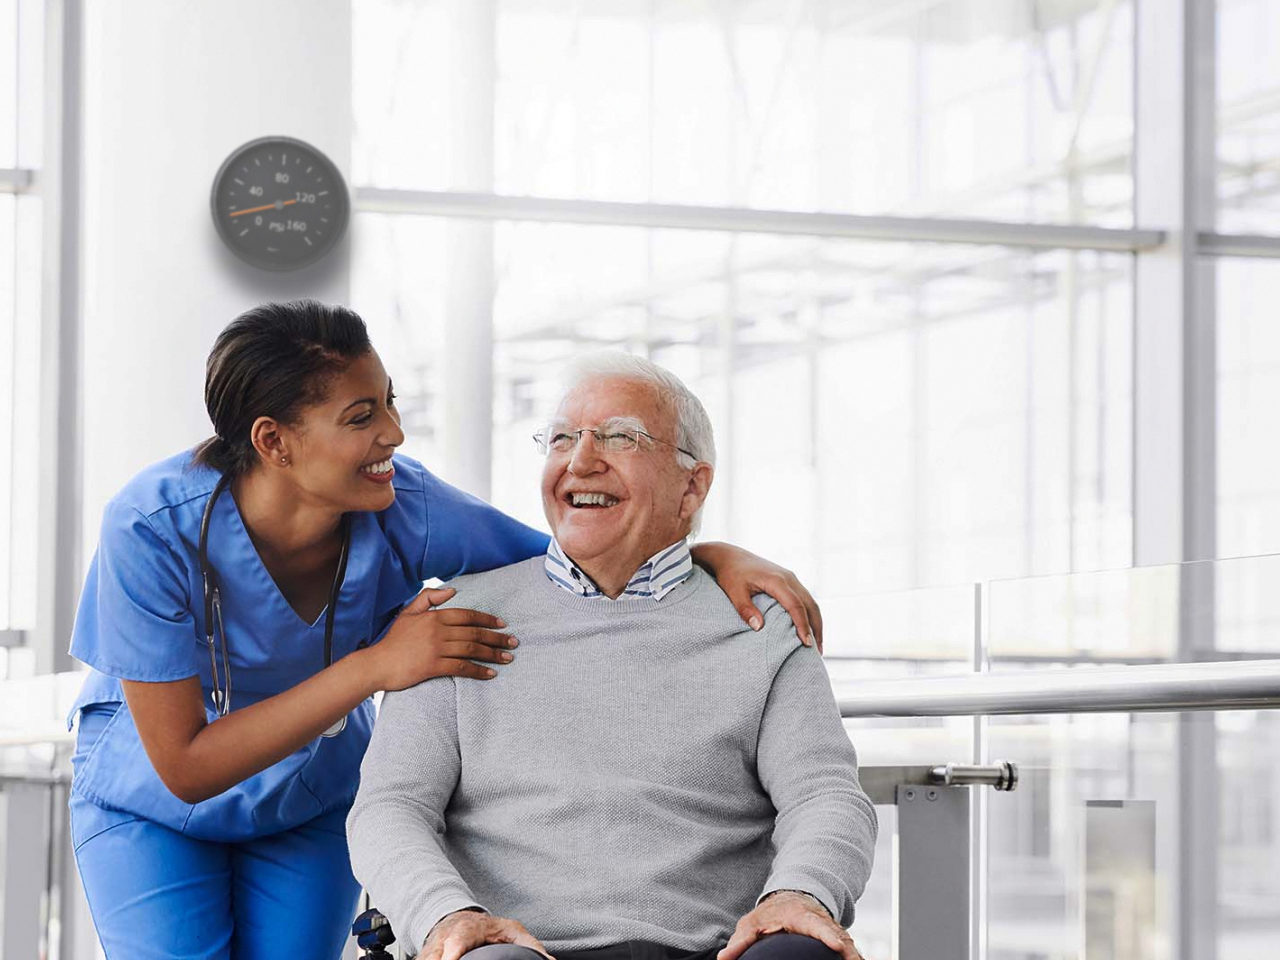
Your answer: 15 psi
